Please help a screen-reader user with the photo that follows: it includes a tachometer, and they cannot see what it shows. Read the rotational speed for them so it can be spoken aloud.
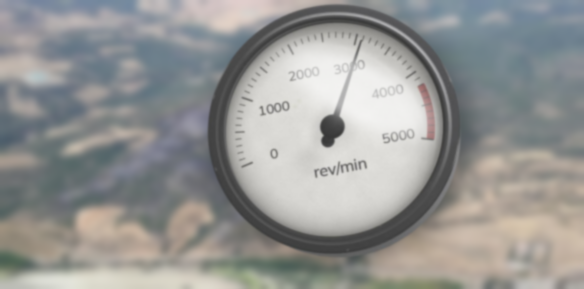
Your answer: 3100 rpm
